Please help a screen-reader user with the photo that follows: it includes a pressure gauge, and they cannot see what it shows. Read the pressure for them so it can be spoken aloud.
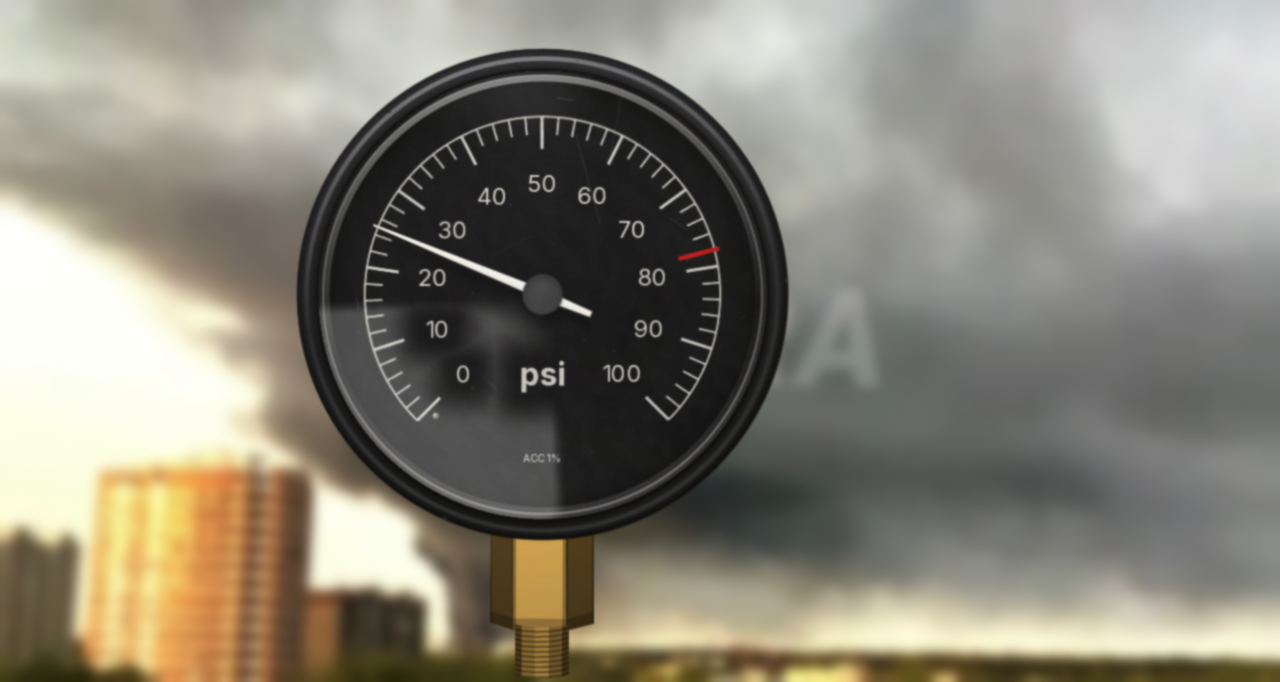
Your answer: 25 psi
